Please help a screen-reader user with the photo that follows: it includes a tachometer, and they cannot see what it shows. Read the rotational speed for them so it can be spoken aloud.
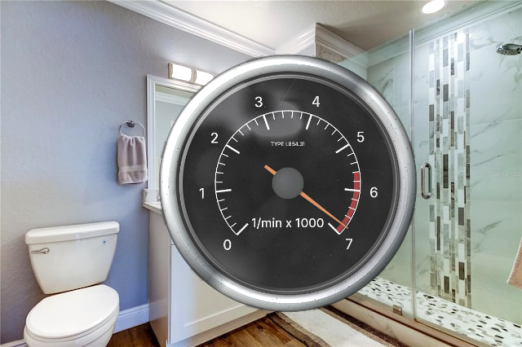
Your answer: 6800 rpm
